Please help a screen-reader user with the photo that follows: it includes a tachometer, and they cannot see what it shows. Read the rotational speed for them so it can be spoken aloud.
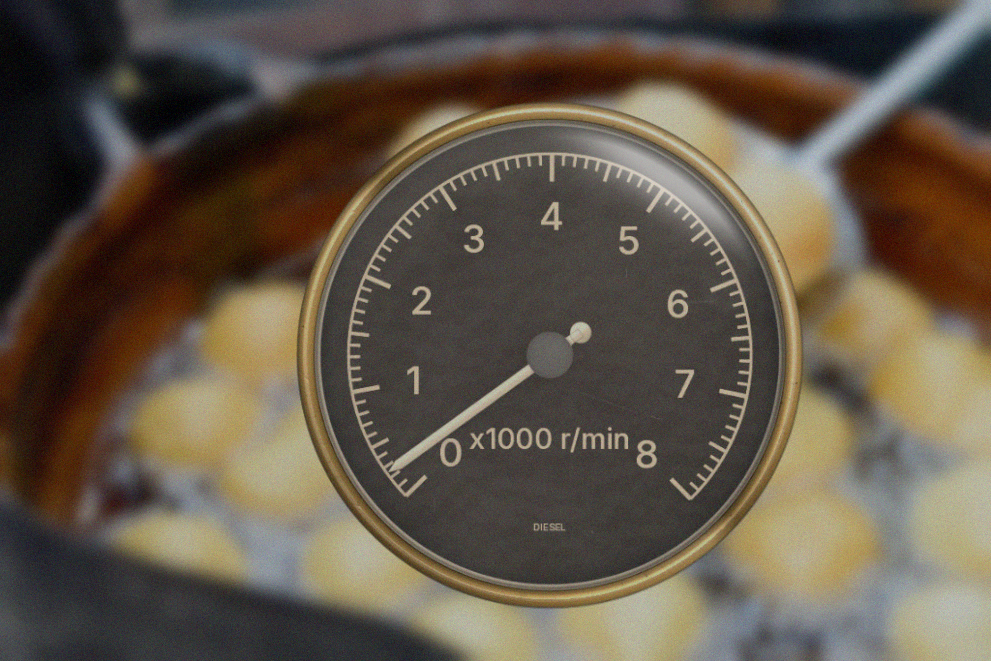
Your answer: 250 rpm
